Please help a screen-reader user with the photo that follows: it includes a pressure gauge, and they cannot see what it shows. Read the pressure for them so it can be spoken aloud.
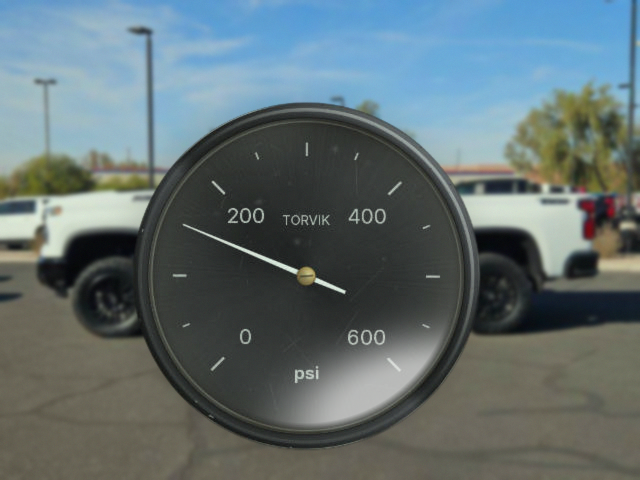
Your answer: 150 psi
